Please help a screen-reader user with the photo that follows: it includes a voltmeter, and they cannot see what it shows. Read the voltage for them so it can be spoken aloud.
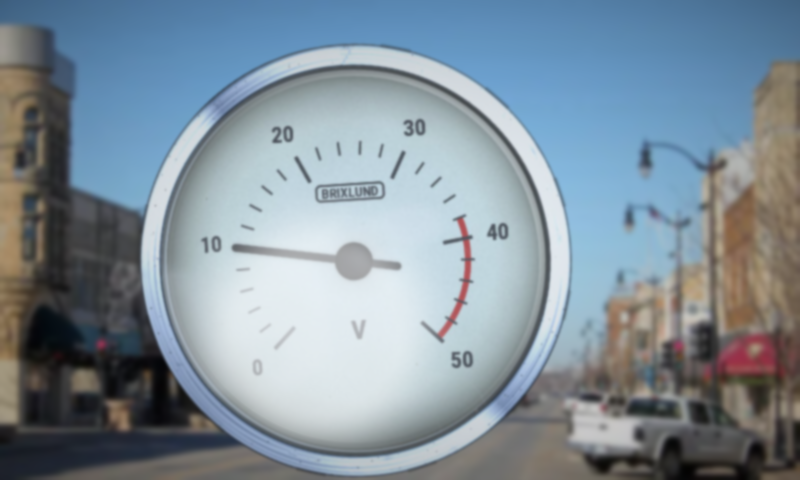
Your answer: 10 V
